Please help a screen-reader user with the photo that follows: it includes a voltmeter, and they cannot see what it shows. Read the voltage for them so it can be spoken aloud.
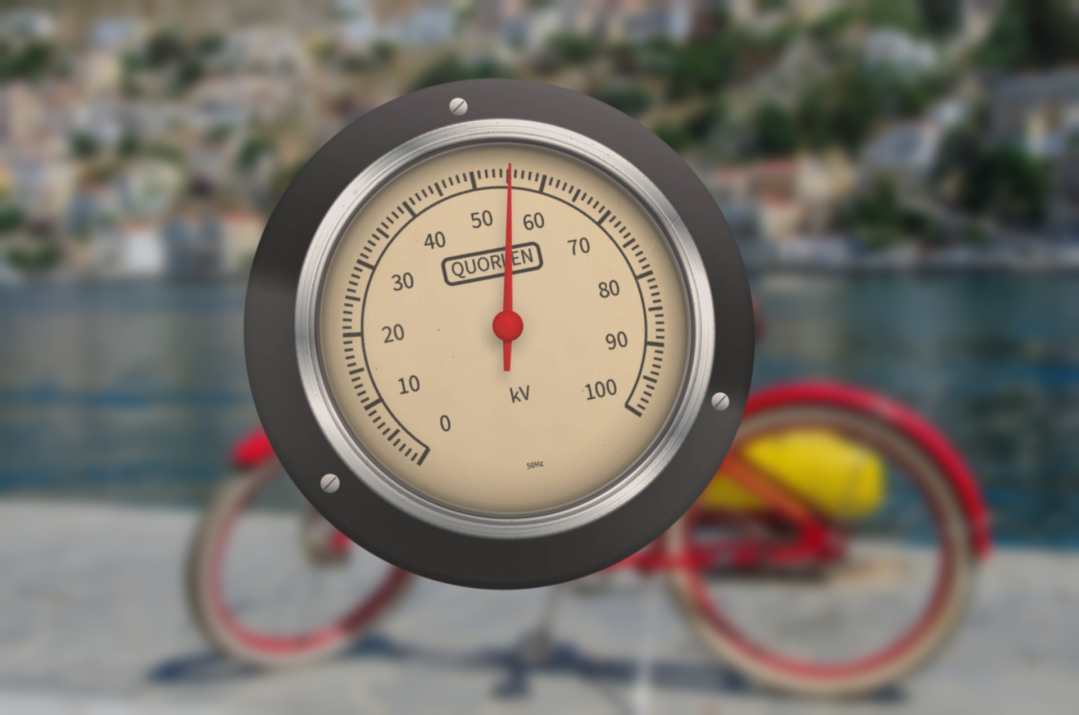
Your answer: 55 kV
